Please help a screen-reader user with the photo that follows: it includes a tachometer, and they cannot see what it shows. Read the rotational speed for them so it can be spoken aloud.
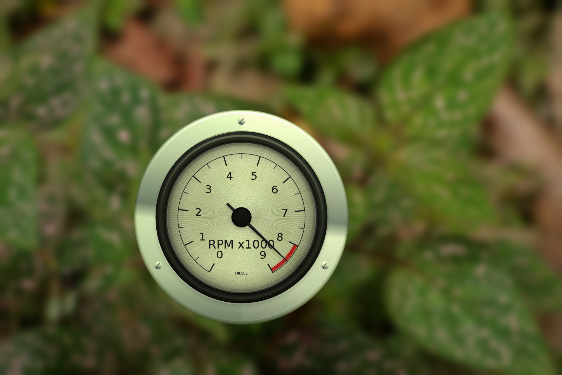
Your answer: 8500 rpm
